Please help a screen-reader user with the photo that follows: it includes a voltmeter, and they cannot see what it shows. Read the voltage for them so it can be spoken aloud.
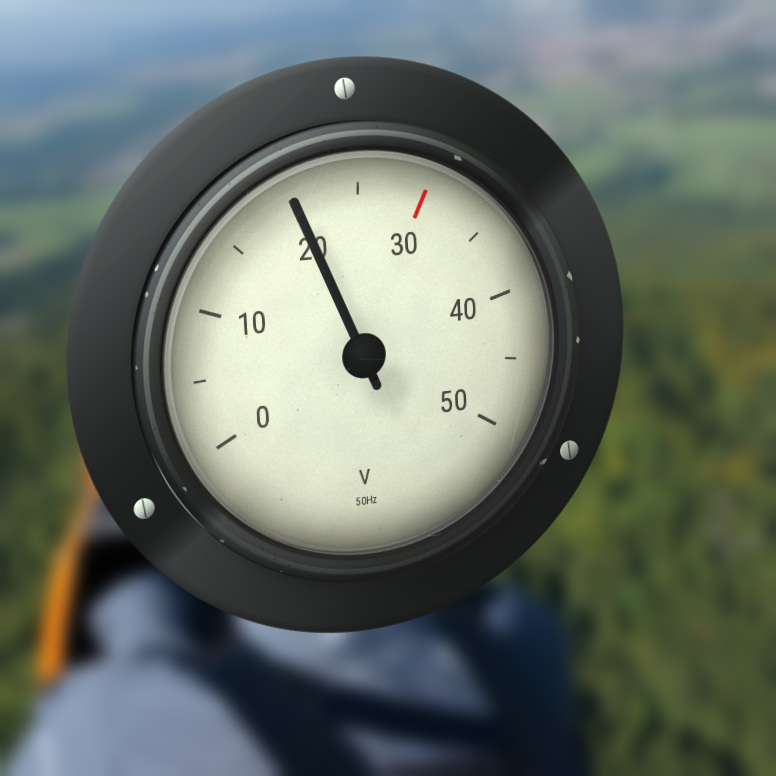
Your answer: 20 V
